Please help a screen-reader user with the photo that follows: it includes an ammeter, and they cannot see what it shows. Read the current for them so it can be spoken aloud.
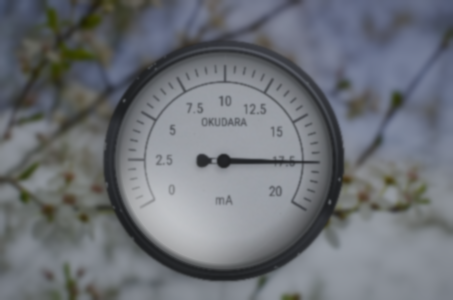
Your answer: 17.5 mA
